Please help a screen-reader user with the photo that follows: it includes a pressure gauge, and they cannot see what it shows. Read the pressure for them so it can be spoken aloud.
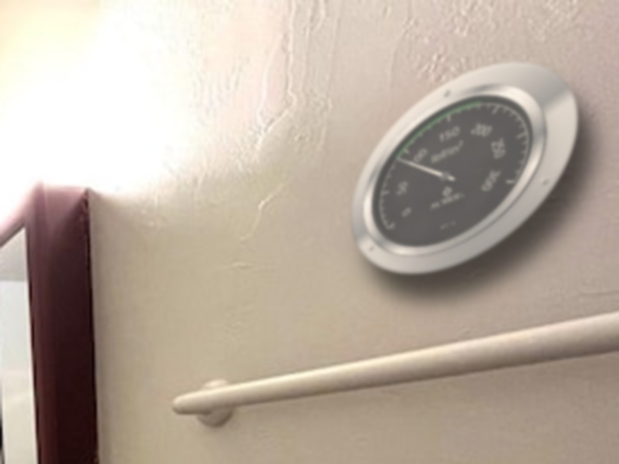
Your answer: 90 psi
